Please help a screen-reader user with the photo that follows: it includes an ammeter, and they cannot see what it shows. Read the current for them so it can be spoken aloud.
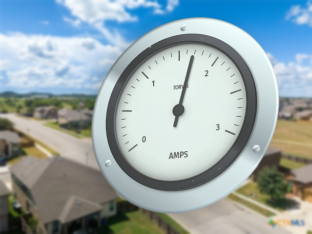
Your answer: 1.7 A
